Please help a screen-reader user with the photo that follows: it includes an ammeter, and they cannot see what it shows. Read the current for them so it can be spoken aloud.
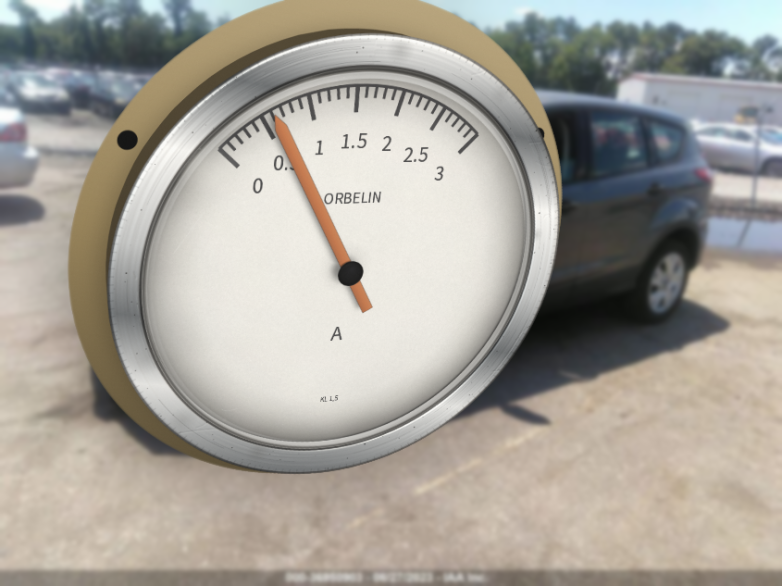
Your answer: 0.6 A
